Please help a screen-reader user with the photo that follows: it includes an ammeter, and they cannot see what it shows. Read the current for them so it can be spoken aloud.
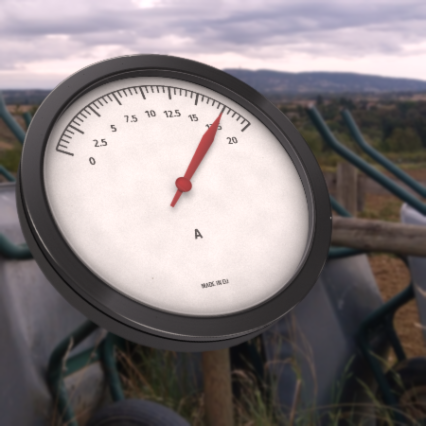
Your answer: 17.5 A
